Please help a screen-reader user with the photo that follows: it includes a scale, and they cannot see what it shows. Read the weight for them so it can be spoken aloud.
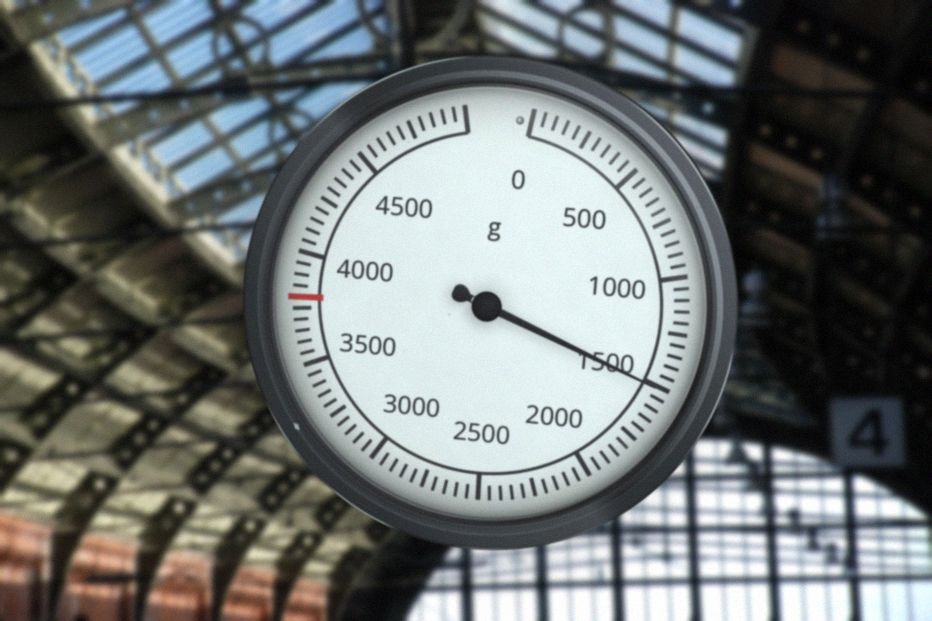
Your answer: 1500 g
